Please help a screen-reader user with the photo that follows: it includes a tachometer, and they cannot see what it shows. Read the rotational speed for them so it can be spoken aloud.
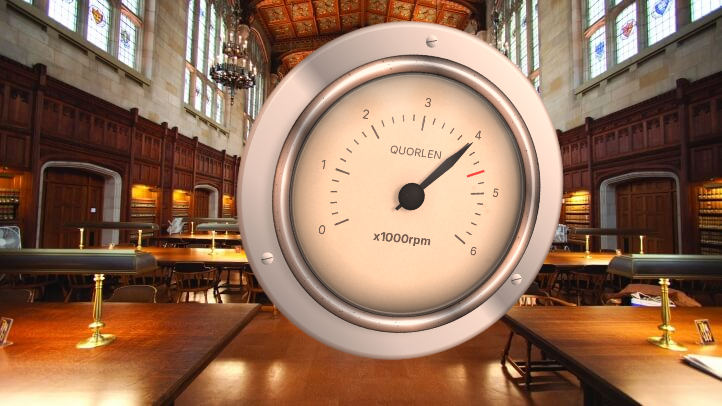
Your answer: 4000 rpm
